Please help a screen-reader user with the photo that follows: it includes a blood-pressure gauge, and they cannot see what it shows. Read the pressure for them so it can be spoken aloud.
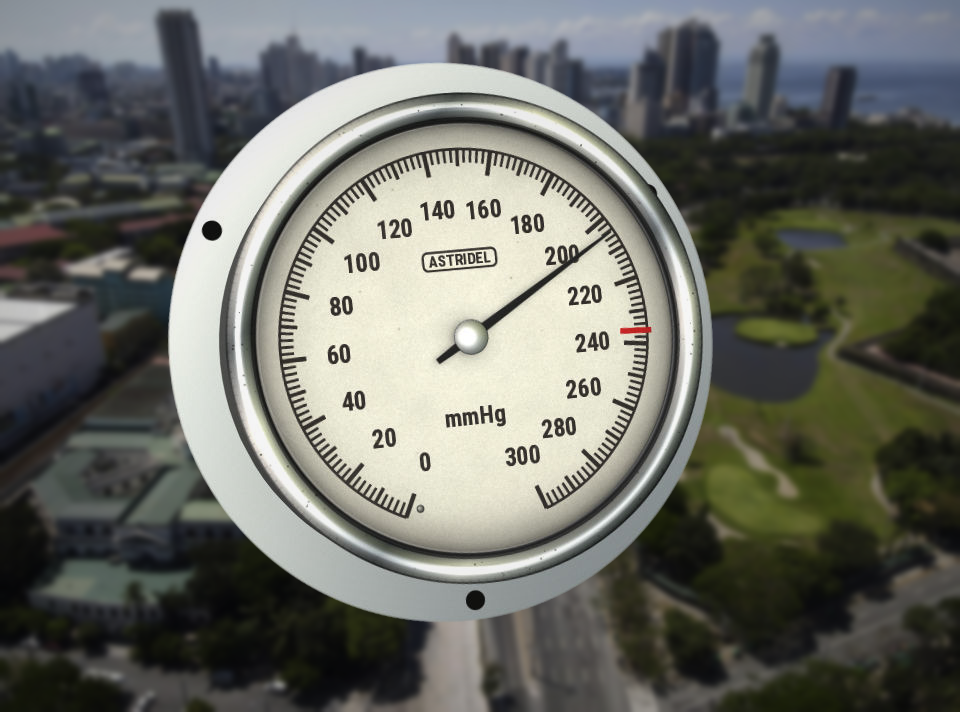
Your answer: 204 mmHg
